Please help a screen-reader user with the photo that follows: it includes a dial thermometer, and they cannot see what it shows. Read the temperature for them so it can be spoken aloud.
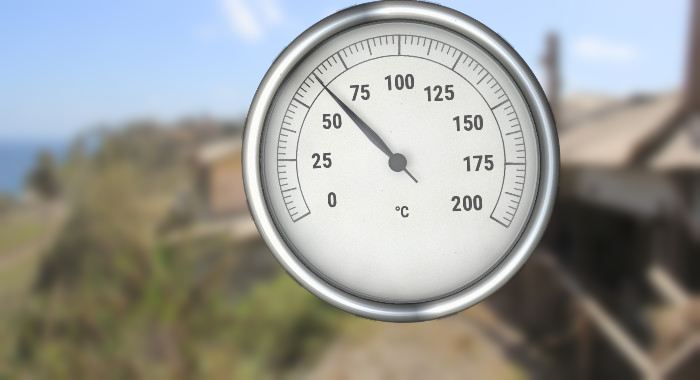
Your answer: 62.5 °C
